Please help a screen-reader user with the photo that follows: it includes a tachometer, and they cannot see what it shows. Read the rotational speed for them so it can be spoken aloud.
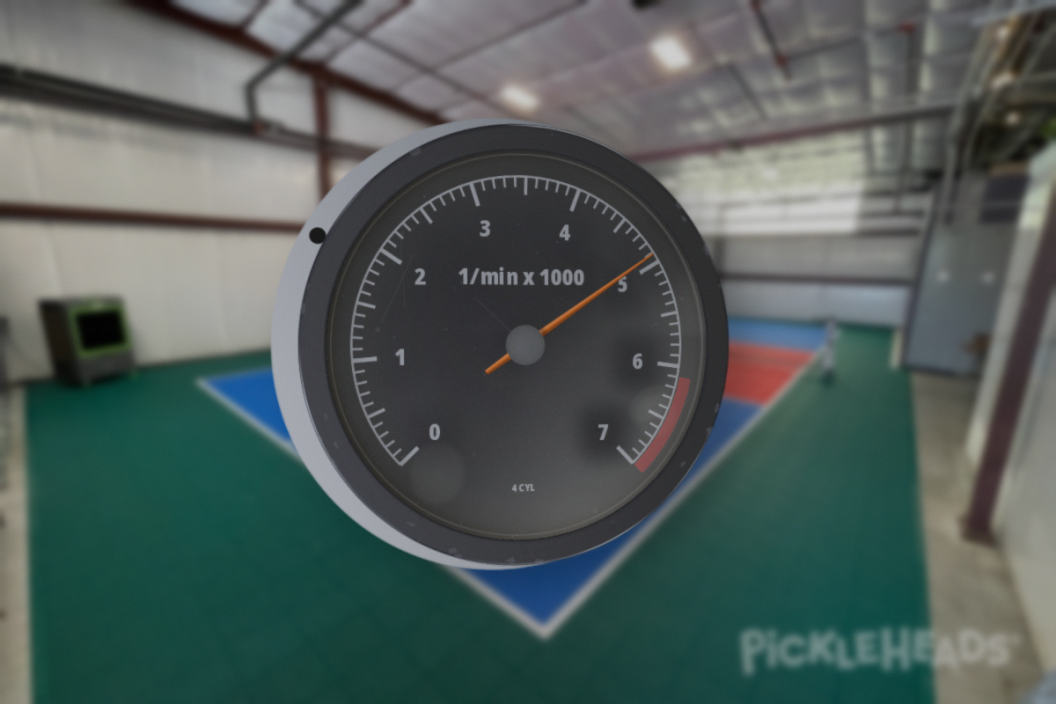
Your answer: 4900 rpm
